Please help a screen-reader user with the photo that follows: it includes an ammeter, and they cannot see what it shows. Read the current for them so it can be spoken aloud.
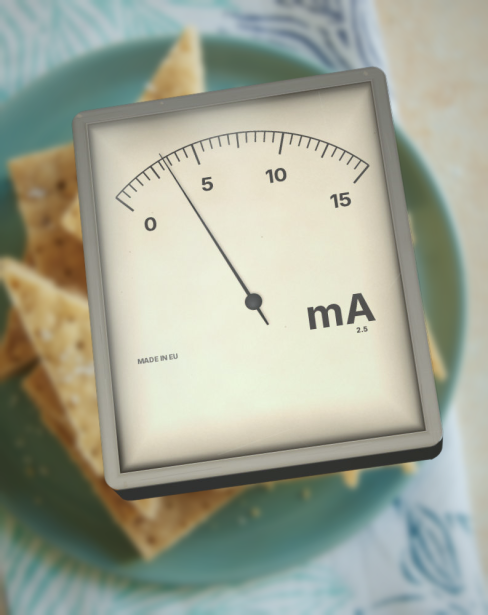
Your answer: 3.25 mA
